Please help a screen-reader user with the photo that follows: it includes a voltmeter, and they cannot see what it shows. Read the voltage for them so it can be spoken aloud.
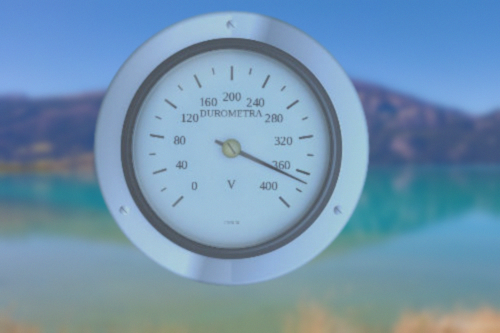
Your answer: 370 V
